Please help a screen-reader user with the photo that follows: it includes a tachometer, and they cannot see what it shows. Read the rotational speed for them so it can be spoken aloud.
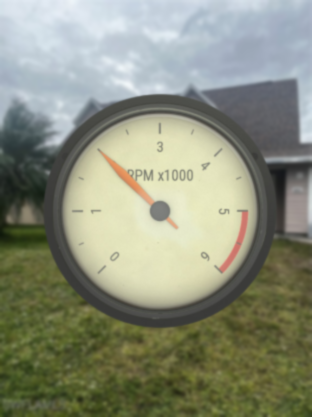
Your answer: 2000 rpm
